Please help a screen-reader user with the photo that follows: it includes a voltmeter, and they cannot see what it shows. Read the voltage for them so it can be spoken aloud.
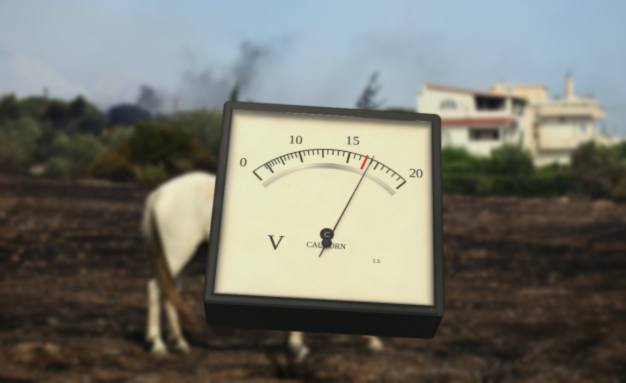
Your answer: 17 V
